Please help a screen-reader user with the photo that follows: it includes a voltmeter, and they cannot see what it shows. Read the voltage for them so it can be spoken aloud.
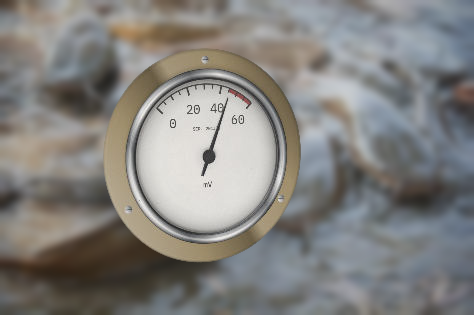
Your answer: 45 mV
